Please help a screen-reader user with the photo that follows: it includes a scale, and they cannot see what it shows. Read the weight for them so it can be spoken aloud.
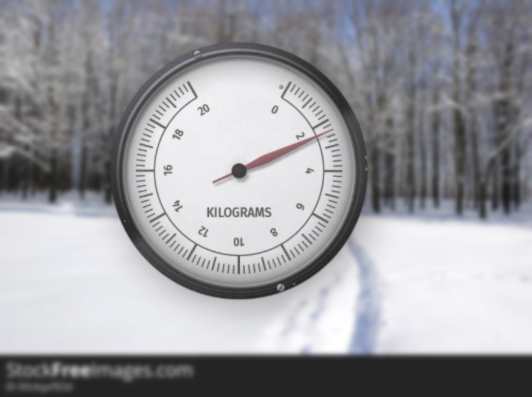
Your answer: 2.4 kg
